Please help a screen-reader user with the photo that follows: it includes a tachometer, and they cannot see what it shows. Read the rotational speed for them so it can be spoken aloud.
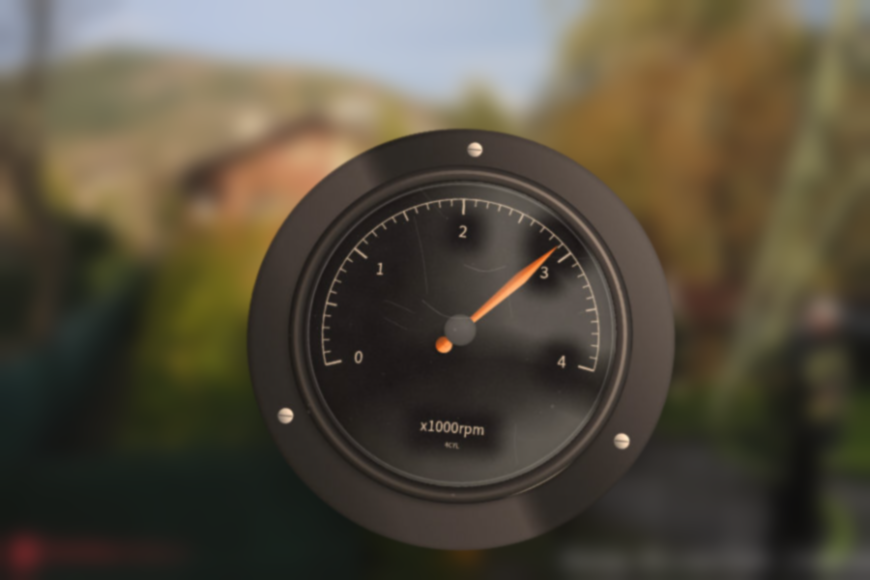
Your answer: 2900 rpm
